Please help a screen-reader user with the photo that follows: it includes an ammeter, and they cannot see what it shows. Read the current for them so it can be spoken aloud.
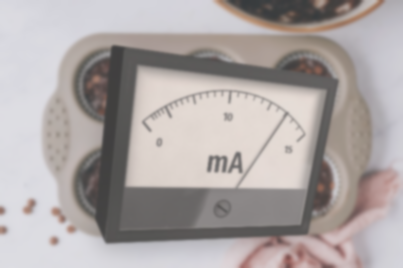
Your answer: 13.5 mA
